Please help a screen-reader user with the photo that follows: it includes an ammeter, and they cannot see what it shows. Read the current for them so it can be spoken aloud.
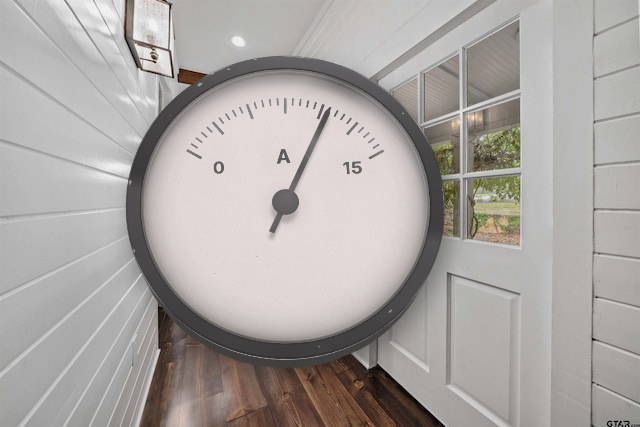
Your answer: 10.5 A
